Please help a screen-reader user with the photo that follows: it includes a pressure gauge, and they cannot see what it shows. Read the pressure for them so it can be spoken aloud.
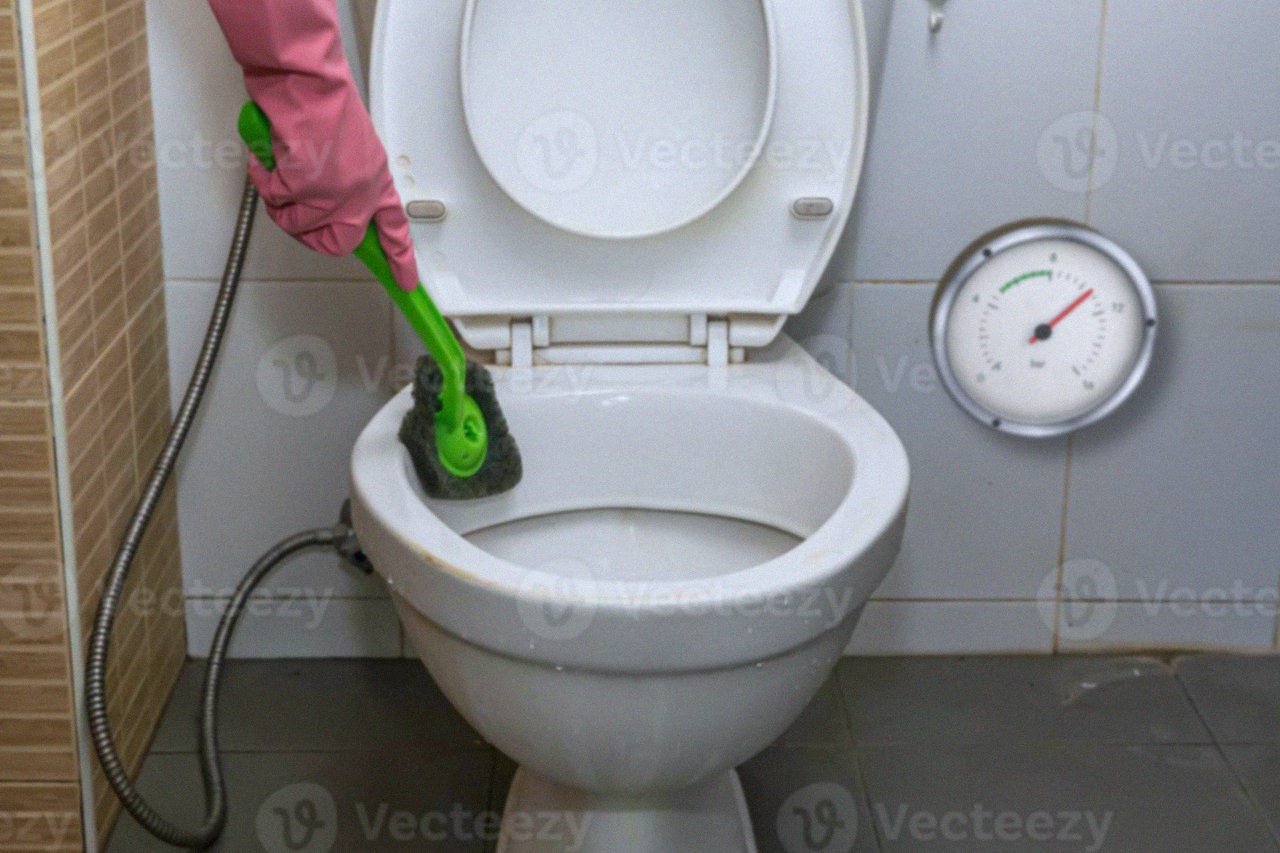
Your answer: 10.5 bar
